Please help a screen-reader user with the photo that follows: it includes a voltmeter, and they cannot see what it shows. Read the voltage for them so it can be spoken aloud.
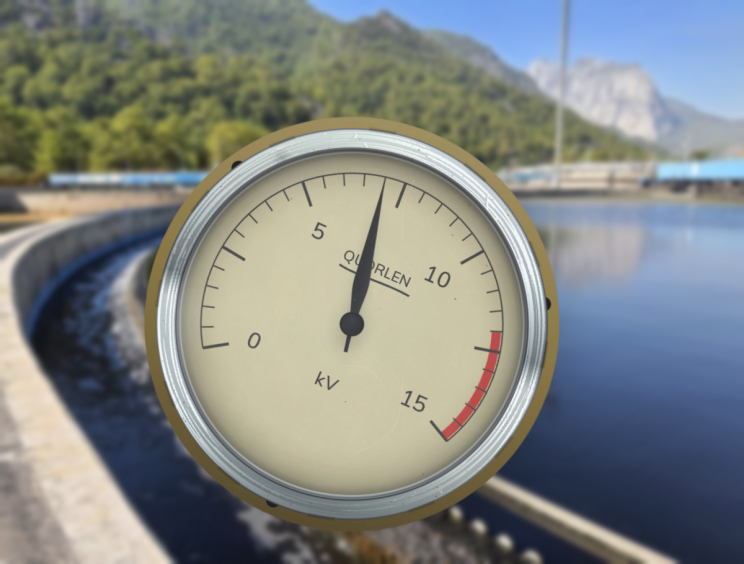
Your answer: 7 kV
